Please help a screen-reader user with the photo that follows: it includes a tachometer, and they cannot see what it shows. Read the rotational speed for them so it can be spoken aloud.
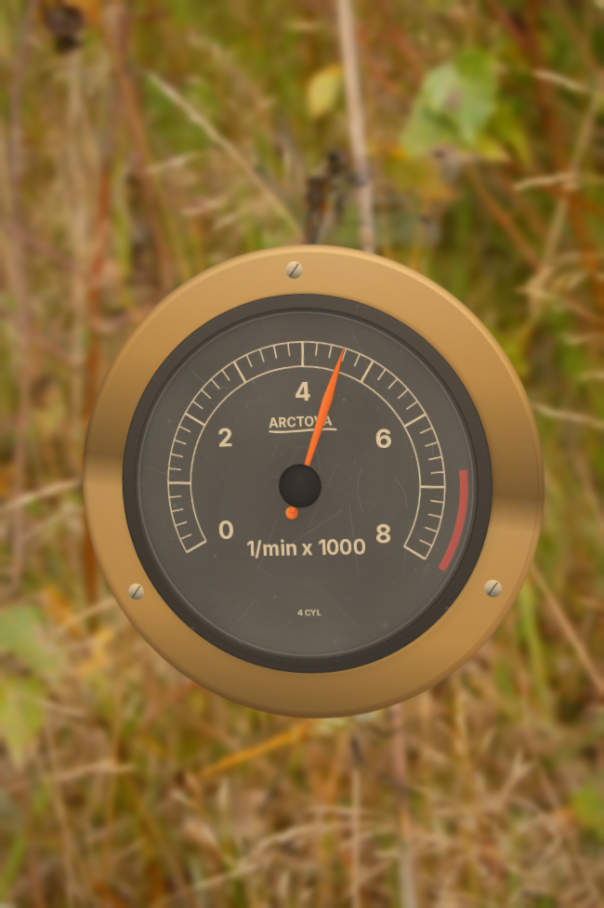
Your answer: 4600 rpm
